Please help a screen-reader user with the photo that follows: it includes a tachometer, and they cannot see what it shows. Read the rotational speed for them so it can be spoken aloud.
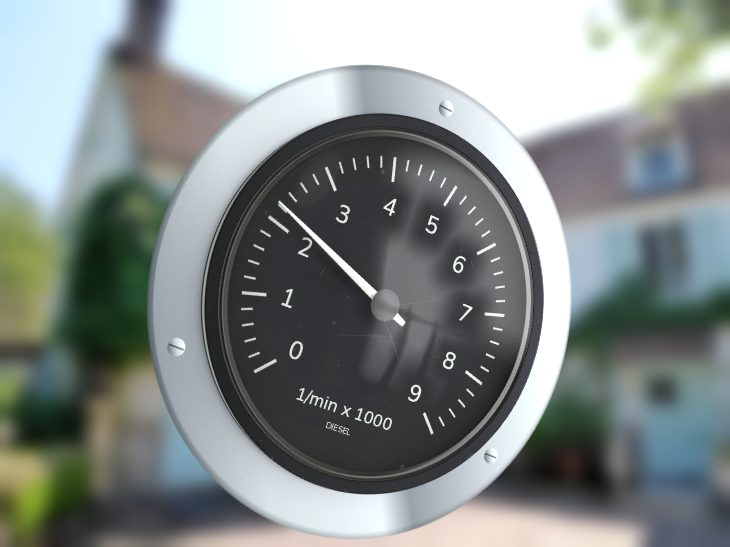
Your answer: 2200 rpm
